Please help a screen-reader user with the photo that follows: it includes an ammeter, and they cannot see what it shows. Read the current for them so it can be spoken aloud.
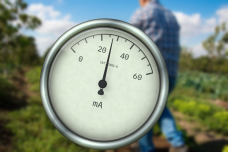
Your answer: 27.5 mA
